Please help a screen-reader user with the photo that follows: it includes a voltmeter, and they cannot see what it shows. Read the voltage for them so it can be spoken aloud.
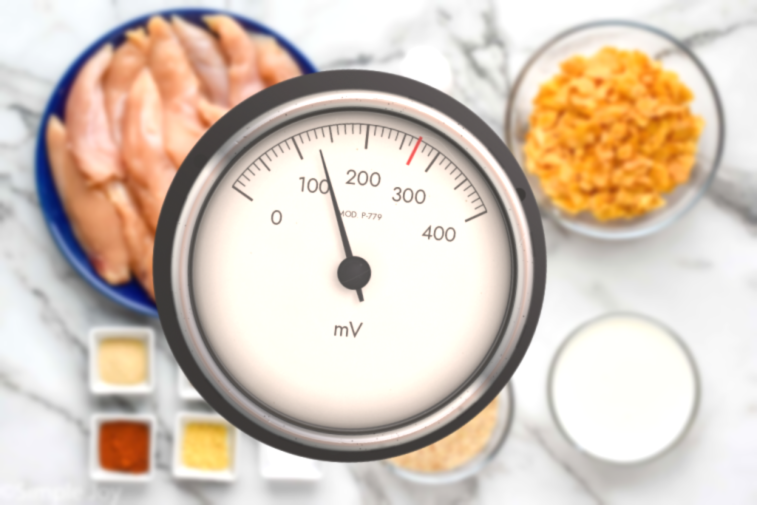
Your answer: 130 mV
